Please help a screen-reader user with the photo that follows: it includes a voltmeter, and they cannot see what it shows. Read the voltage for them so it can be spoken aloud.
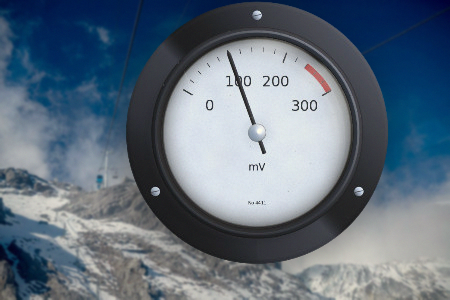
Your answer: 100 mV
